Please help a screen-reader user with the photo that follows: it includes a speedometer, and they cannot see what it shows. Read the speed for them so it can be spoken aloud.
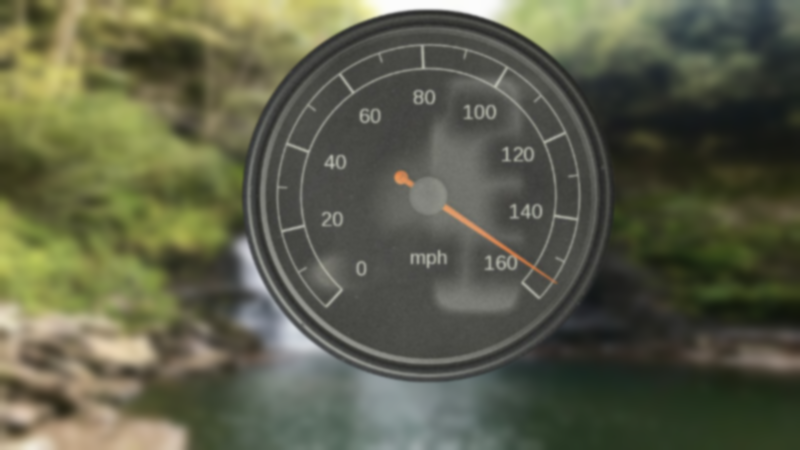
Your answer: 155 mph
